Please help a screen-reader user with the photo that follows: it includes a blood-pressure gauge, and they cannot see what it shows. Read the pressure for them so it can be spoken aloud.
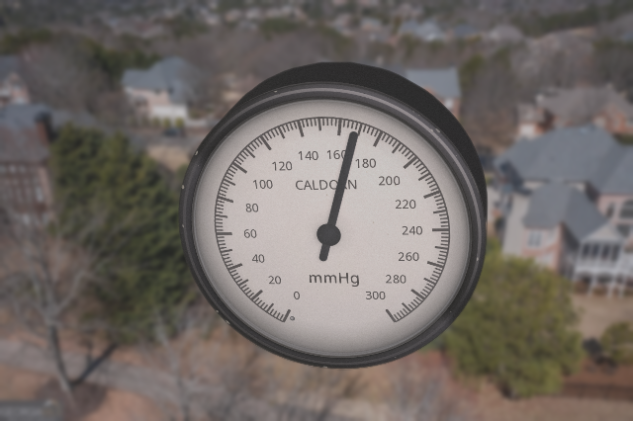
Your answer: 168 mmHg
